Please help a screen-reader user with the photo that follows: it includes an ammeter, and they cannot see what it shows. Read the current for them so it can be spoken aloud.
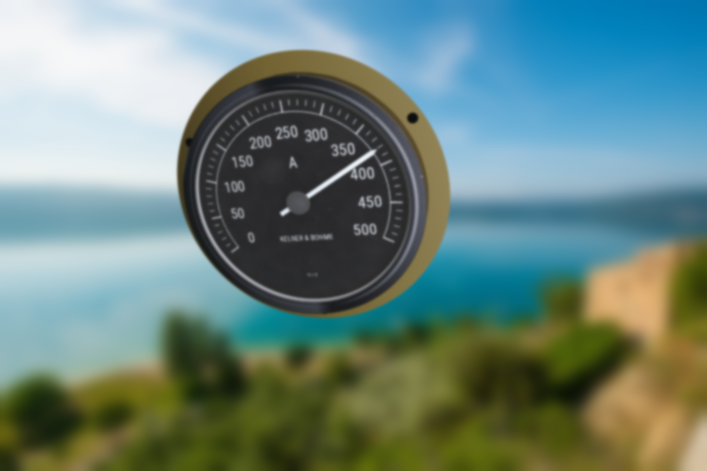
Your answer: 380 A
